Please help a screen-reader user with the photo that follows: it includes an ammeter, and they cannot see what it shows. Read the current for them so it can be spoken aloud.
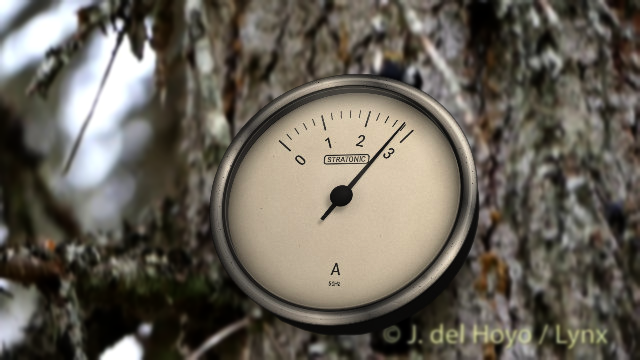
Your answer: 2.8 A
